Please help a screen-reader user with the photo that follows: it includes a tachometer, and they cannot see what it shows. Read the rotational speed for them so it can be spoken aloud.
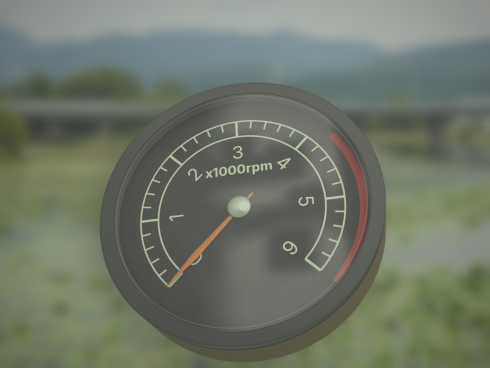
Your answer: 0 rpm
